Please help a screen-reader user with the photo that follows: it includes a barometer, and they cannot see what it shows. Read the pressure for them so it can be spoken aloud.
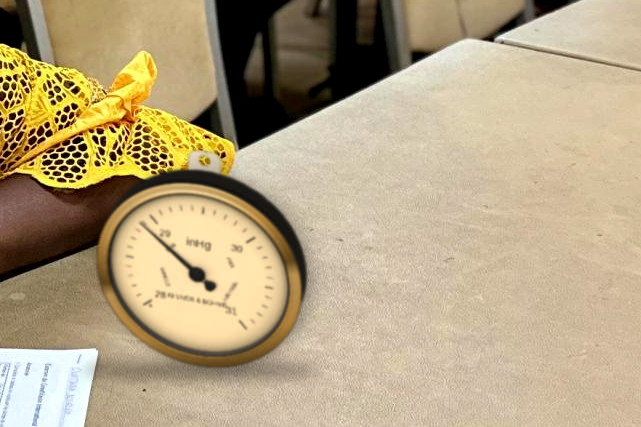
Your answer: 28.9 inHg
